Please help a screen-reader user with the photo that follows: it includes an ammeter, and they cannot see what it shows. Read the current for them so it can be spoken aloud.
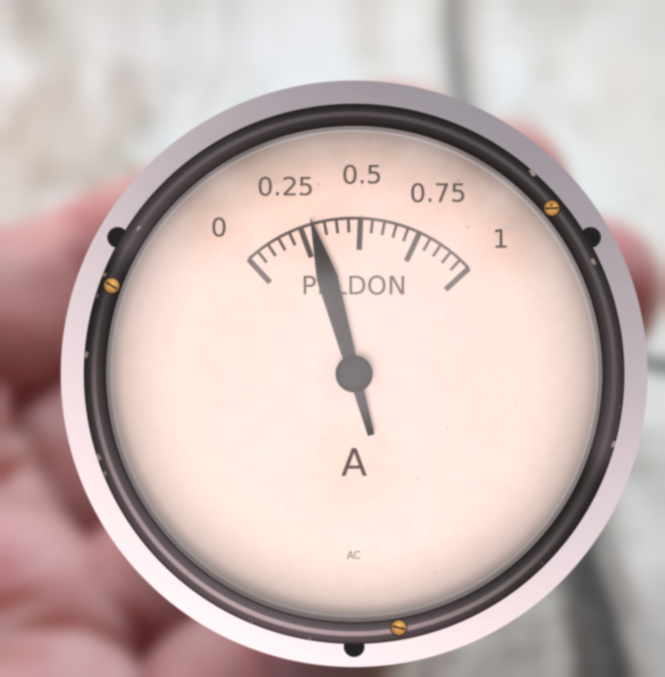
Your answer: 0.3 A
